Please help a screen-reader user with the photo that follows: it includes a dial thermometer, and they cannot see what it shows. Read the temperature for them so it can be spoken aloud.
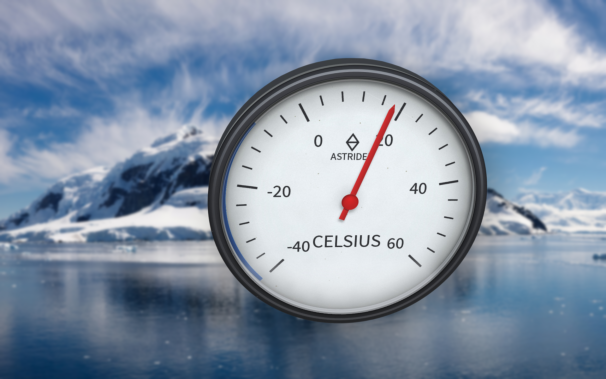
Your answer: 18 °C
